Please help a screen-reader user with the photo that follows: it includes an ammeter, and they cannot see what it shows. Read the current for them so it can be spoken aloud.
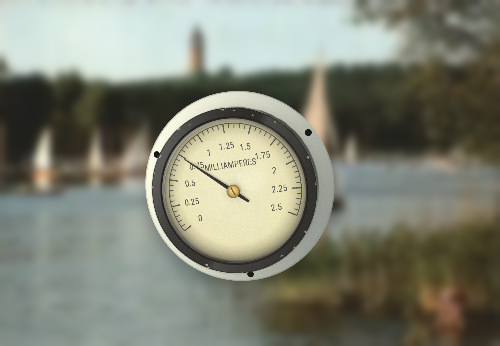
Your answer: 0.75 mA
